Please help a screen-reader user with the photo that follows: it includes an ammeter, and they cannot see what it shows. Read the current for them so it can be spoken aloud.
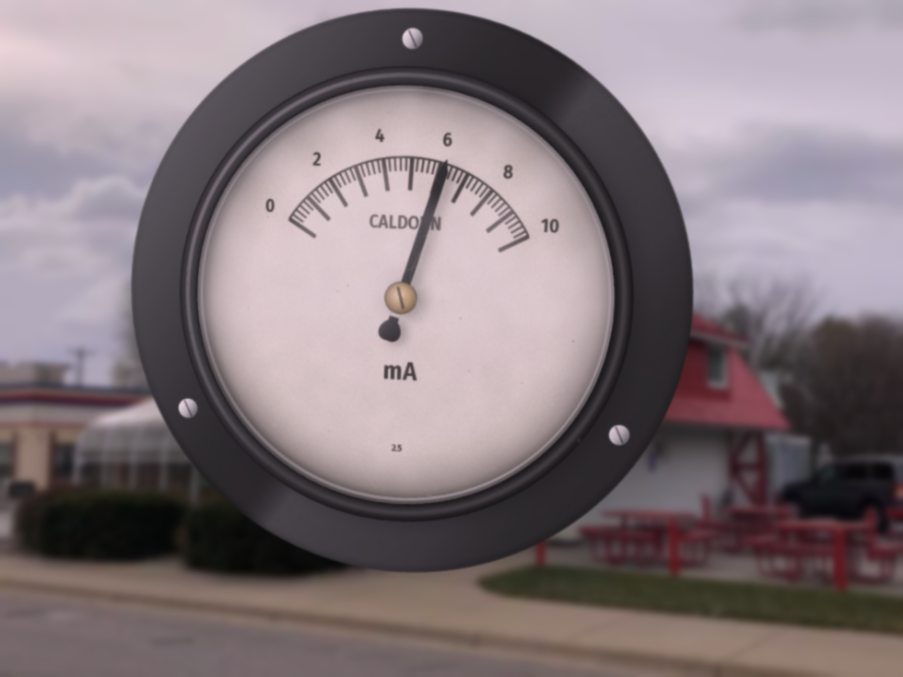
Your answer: 6.2 mA
